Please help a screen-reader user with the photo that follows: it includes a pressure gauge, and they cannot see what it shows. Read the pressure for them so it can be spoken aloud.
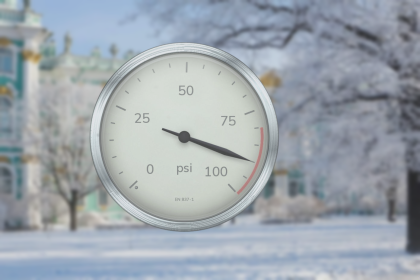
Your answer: 90 psi
